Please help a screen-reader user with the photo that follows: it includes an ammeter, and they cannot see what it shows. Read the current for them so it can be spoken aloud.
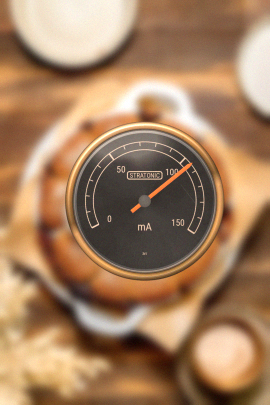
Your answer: 105 mA
